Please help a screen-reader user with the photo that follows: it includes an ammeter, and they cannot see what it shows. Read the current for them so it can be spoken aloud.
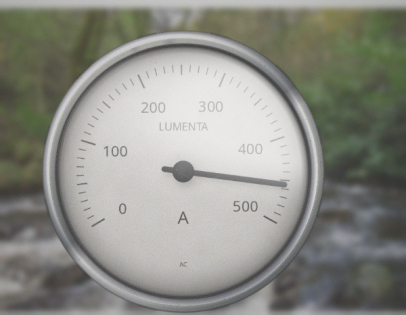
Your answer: 455 A
